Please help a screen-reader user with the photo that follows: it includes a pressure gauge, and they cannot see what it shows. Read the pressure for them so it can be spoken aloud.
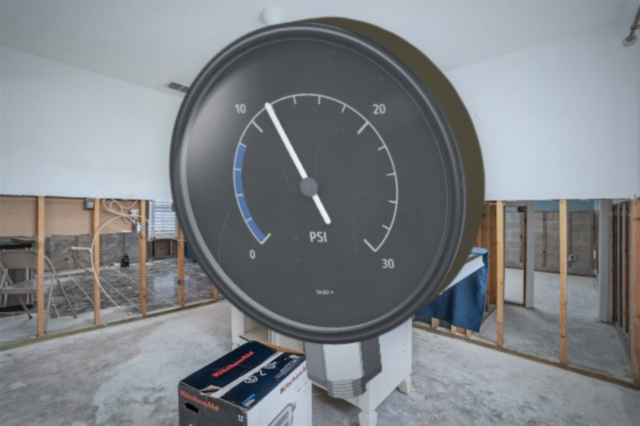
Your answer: 12 psi
